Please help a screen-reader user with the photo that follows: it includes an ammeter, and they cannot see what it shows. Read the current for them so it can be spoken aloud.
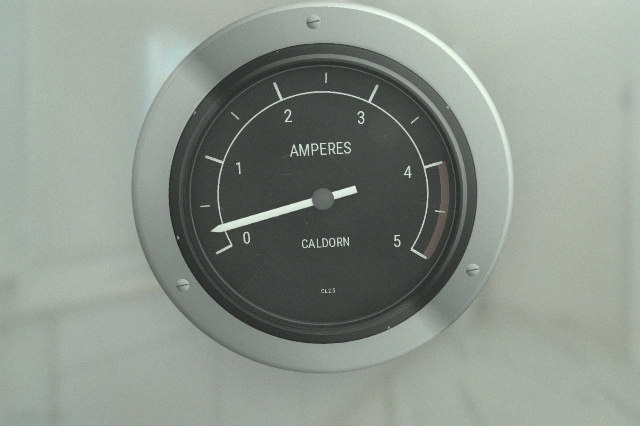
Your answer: 0.25 A
